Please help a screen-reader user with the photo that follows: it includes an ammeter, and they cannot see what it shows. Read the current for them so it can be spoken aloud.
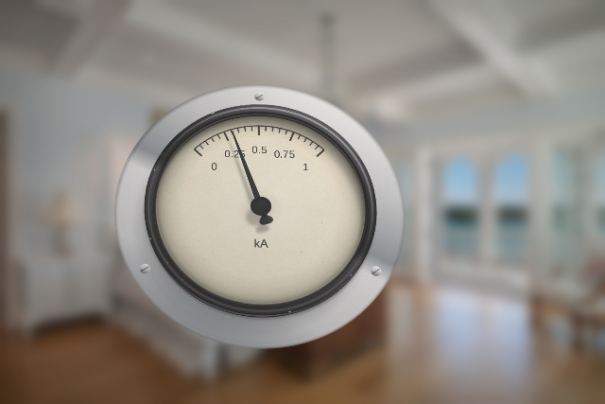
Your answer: 0.3 kA
